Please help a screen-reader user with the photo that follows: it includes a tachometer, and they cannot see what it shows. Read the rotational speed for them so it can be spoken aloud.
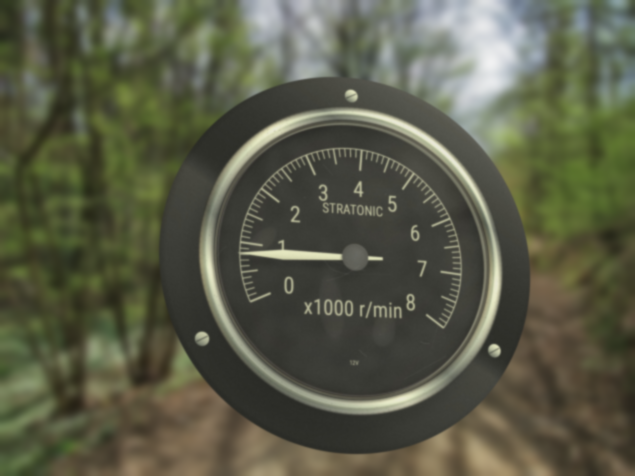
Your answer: 800 rpm
